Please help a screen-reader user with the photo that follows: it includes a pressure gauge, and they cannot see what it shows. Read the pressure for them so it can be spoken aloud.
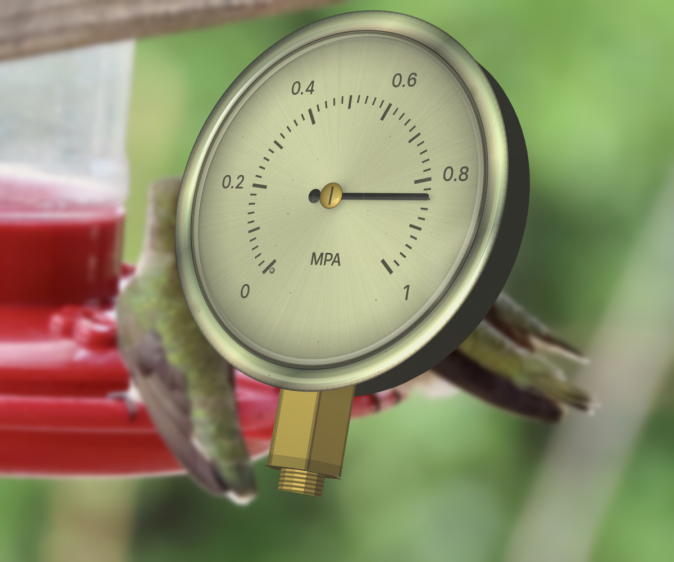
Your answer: 0.84 MPa
